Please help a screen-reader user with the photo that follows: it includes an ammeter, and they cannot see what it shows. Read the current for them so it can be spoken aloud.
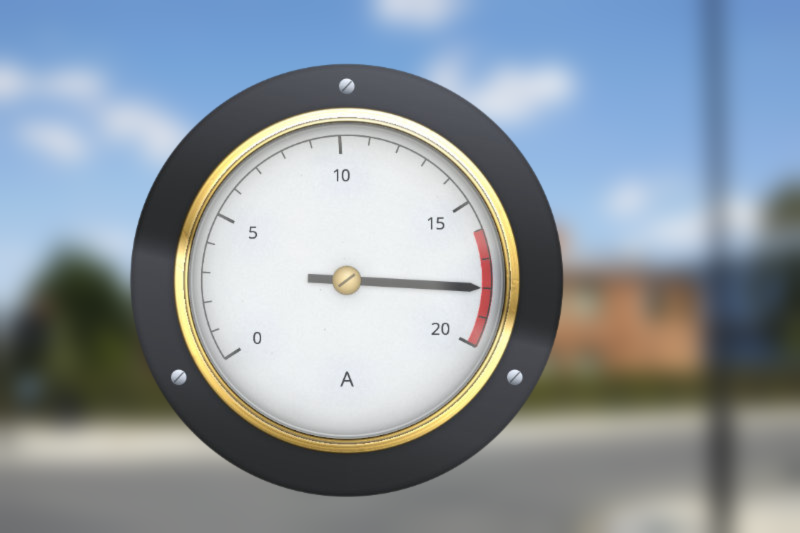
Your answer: 18 A
